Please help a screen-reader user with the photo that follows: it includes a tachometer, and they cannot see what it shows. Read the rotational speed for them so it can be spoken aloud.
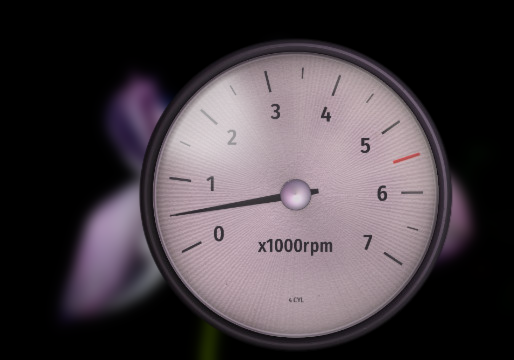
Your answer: 500 rpm
